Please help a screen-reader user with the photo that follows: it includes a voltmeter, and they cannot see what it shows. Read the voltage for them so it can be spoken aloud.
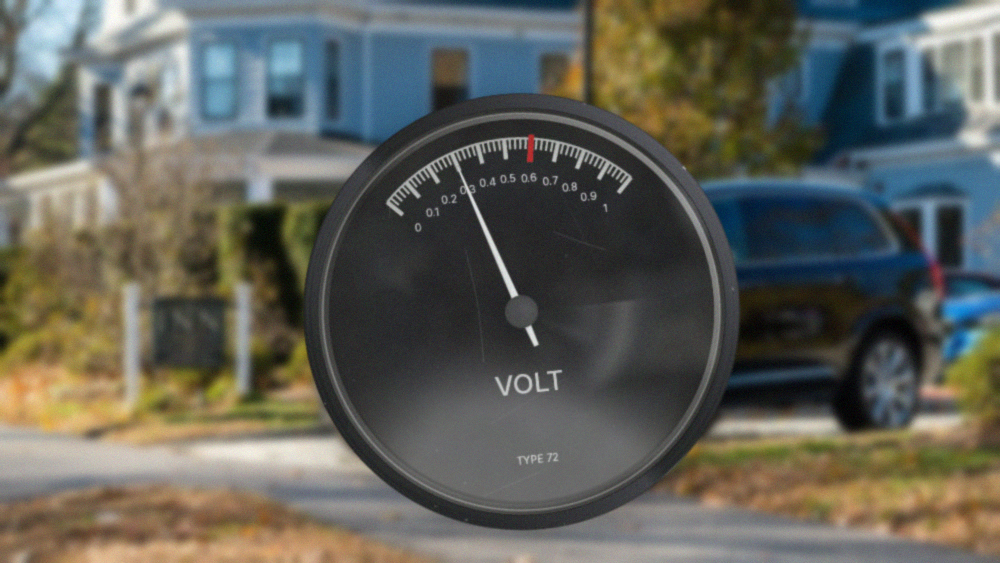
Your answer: 0.3 V
